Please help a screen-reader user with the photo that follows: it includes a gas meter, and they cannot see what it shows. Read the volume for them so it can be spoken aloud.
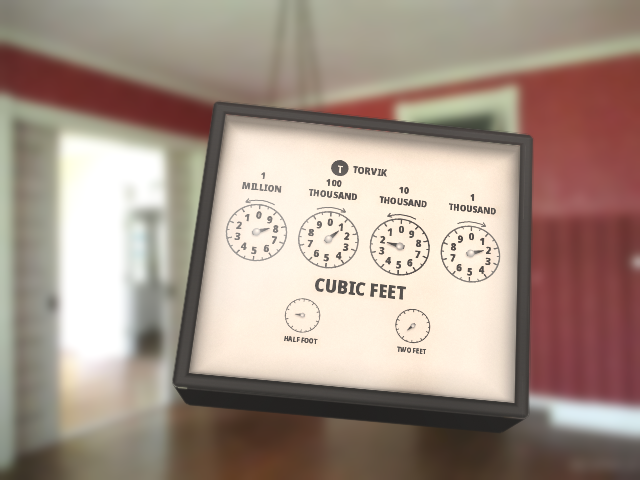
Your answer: 812200 ft³
